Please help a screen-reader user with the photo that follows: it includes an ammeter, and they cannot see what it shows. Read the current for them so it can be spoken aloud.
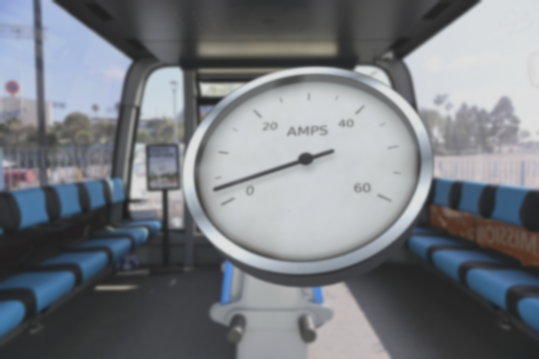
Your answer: 2.5 A
